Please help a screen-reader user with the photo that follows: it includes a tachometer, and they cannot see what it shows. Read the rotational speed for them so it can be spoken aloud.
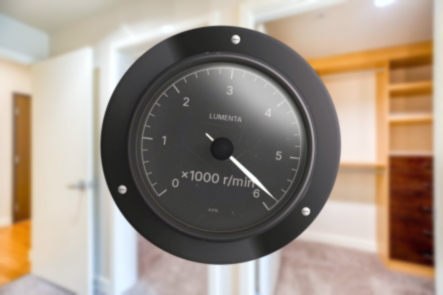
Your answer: 5800 rpm
